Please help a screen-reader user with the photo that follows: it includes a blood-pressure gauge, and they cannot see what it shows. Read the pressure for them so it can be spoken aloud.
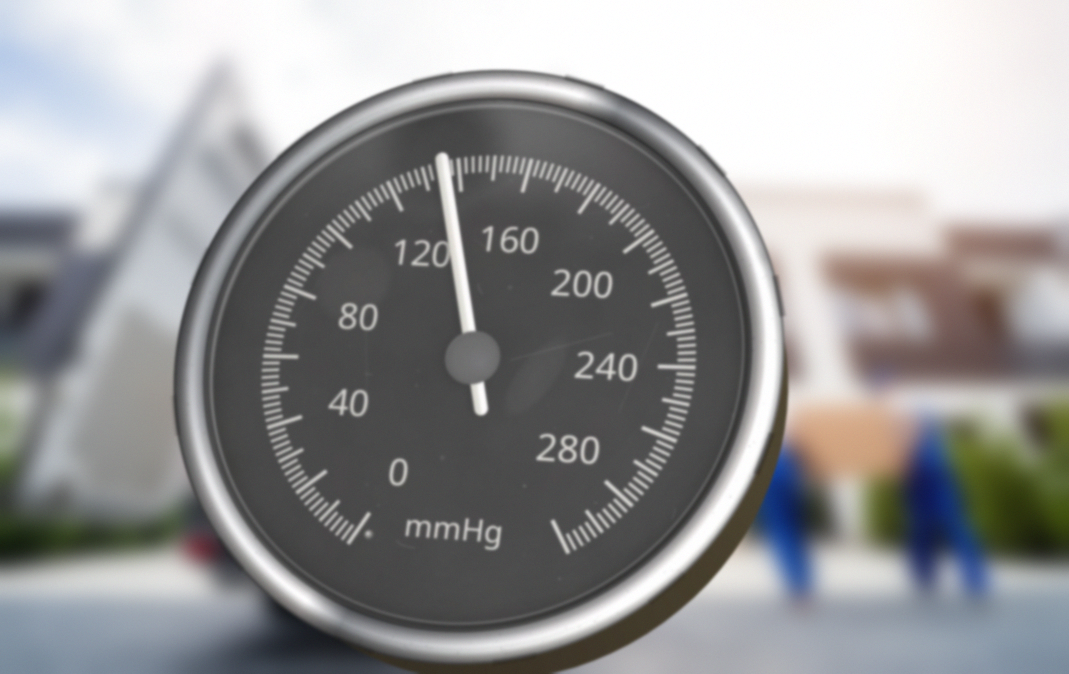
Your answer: 136 mmHg
